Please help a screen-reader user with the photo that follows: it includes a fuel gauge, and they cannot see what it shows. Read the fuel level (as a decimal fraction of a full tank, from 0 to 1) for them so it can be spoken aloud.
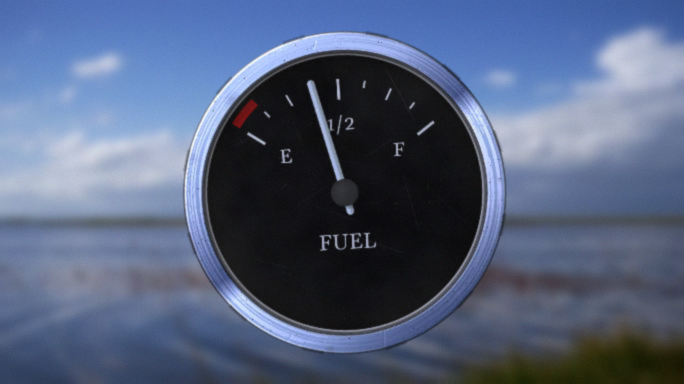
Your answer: 0.375
